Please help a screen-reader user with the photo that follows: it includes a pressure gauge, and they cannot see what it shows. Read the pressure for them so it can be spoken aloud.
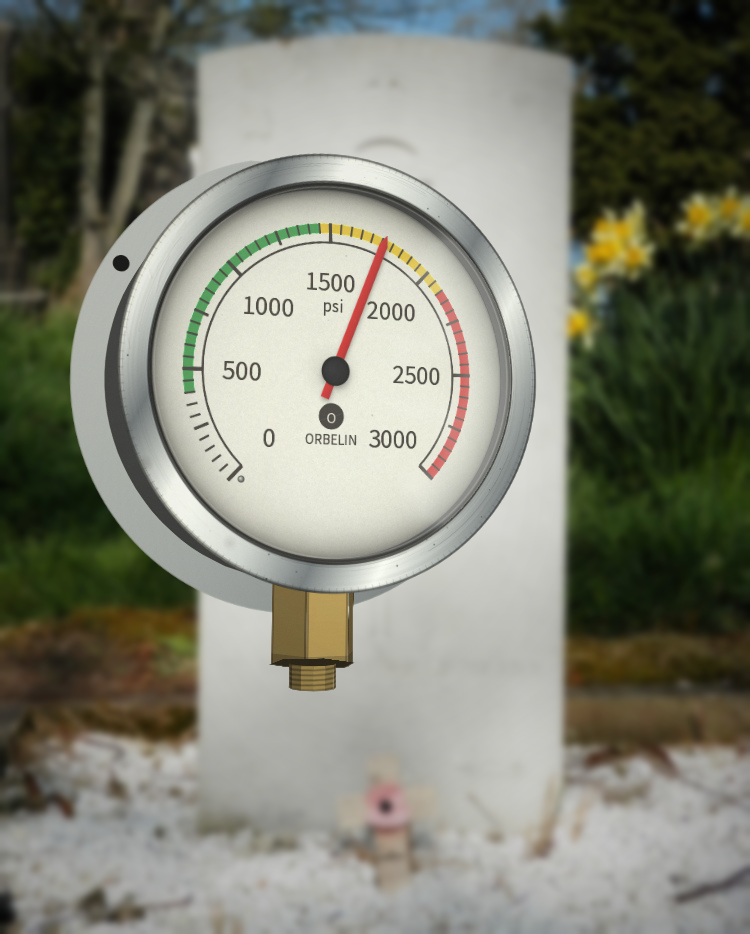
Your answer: 1750 psi
